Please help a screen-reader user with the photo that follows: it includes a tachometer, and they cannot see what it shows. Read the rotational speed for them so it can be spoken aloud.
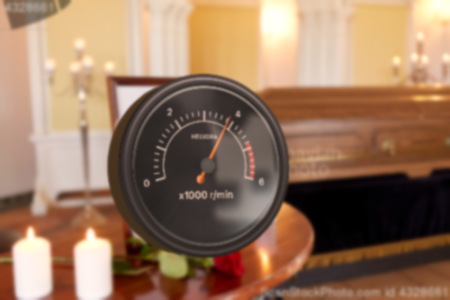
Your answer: 3800 rpm
